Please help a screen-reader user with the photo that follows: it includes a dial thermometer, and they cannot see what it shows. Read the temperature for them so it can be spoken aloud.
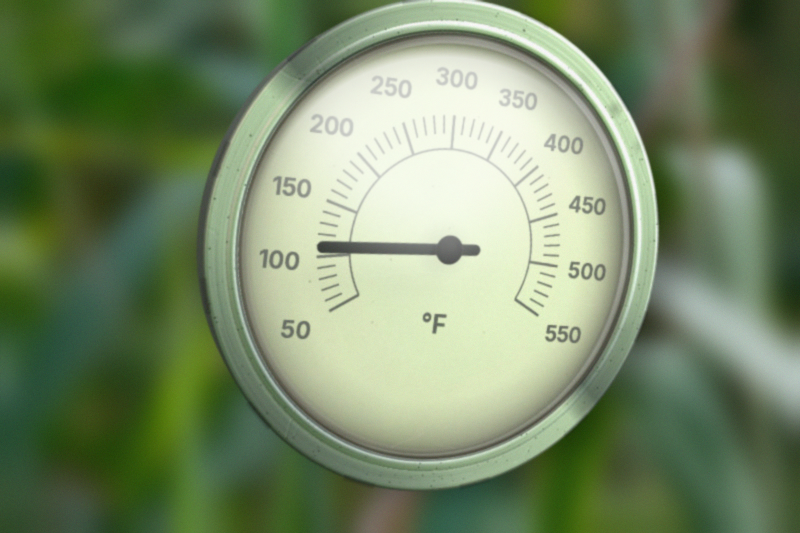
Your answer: 110 °F
